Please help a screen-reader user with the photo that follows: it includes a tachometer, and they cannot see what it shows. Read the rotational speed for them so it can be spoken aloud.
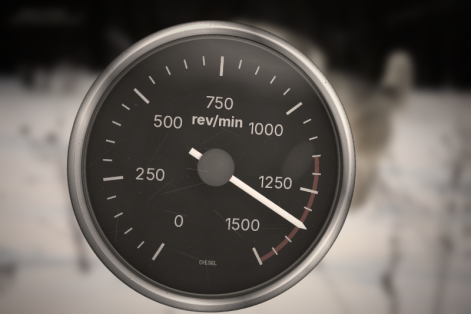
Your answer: 1350 rpm
